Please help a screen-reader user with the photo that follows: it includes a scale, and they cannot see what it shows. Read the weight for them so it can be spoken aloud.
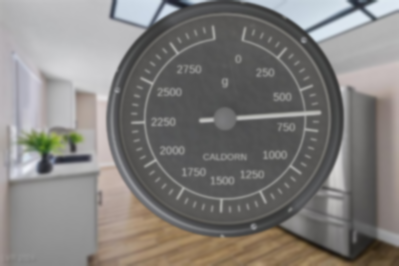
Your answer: 650 g
